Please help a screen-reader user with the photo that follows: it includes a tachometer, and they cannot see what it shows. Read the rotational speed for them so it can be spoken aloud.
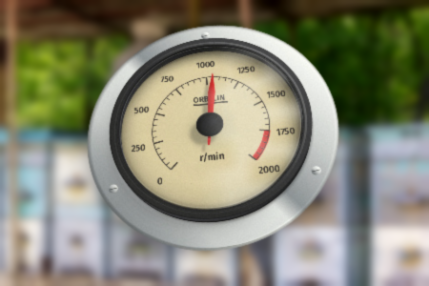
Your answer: 1050 rpm
